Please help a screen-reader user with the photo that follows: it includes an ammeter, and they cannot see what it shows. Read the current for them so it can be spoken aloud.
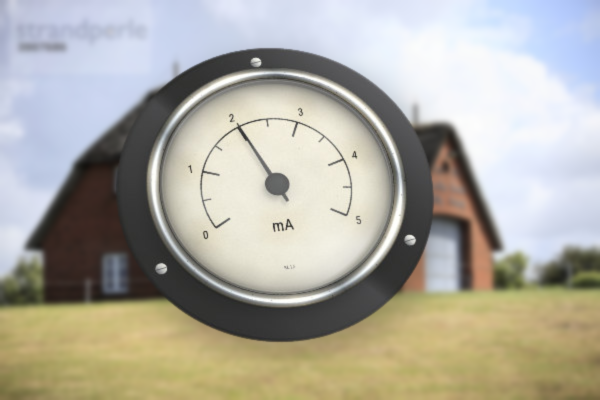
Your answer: 2 mA
